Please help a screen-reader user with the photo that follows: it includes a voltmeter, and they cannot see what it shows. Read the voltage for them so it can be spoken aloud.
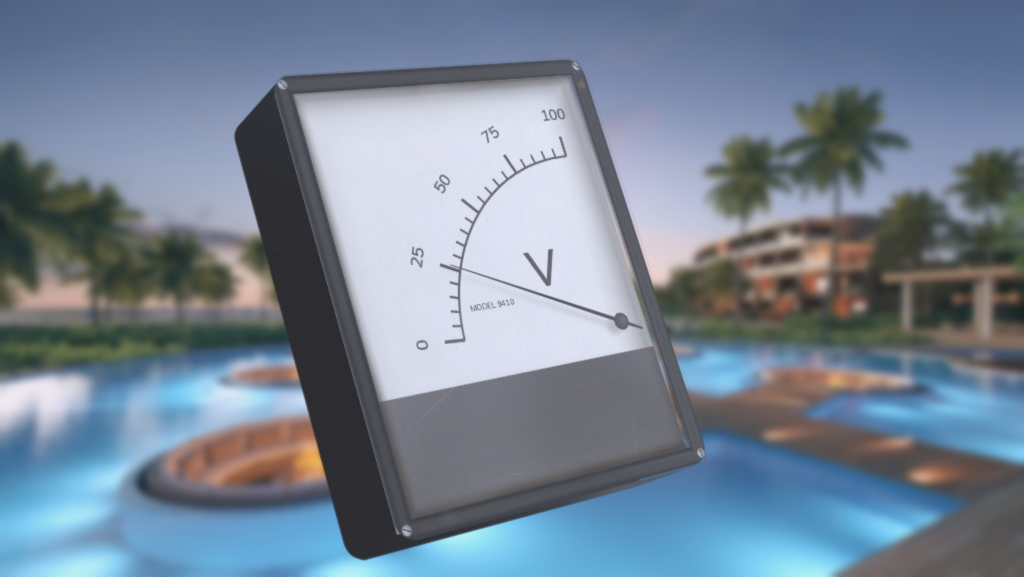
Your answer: 25 V
